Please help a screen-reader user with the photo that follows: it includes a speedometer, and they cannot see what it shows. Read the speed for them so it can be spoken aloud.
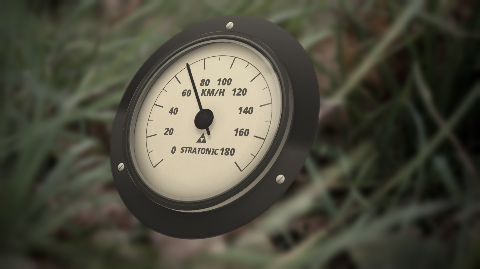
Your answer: 70 km/h
